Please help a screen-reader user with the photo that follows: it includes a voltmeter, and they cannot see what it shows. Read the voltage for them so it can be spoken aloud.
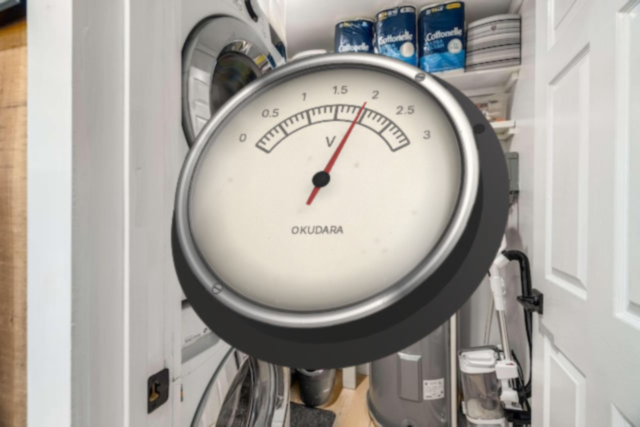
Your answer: 2 V
